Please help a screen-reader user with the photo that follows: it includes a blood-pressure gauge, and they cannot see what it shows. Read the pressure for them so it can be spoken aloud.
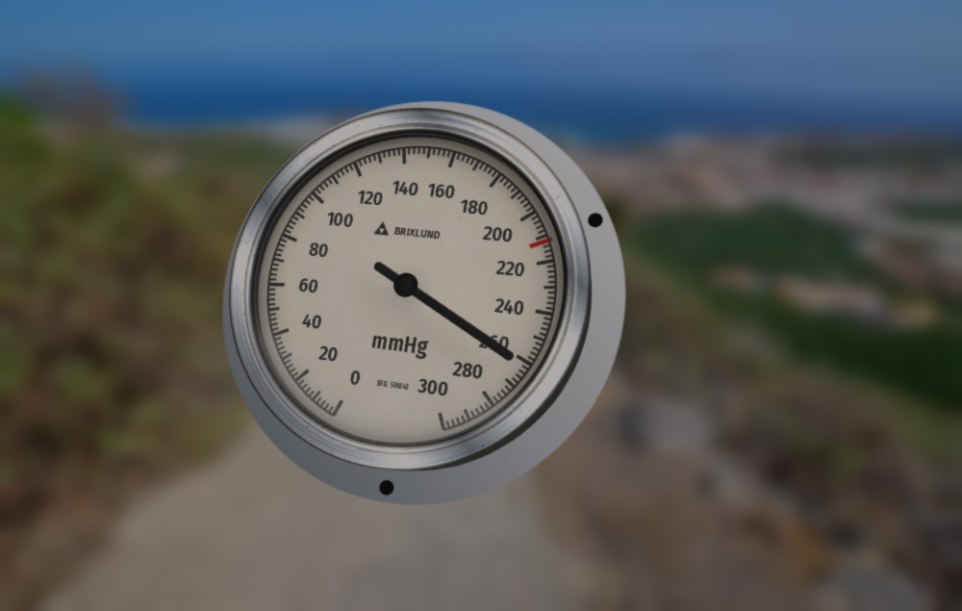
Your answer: 262 mmHg
